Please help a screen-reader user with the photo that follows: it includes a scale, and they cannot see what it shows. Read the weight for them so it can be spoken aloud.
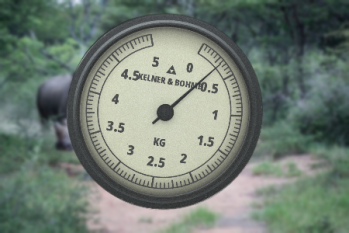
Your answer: 0.3 kg
